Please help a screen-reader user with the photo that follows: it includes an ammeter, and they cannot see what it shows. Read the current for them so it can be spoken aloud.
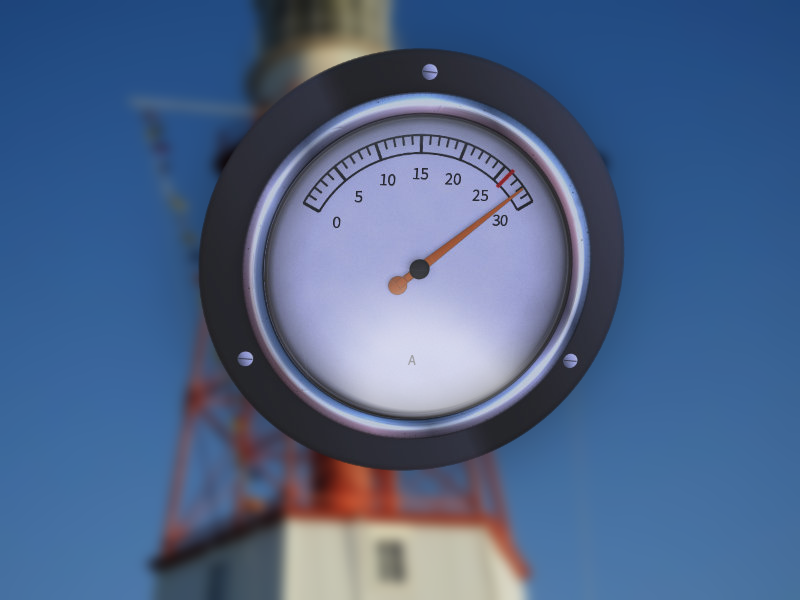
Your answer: 28 A
